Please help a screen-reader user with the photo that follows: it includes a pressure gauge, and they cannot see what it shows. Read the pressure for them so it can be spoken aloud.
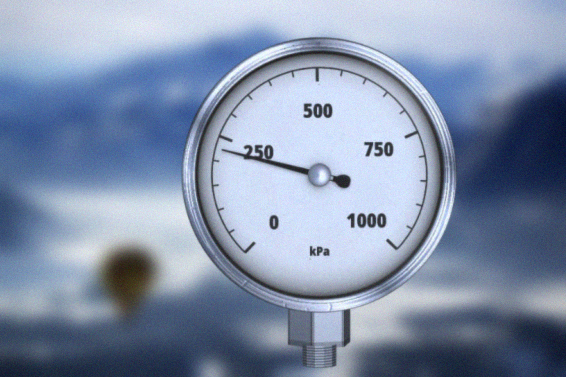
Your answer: 225 kPa
